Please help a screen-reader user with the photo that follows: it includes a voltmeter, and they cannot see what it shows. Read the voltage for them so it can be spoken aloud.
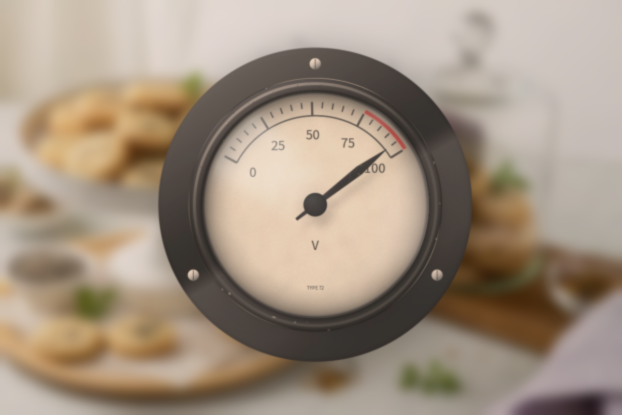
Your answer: 95 V
